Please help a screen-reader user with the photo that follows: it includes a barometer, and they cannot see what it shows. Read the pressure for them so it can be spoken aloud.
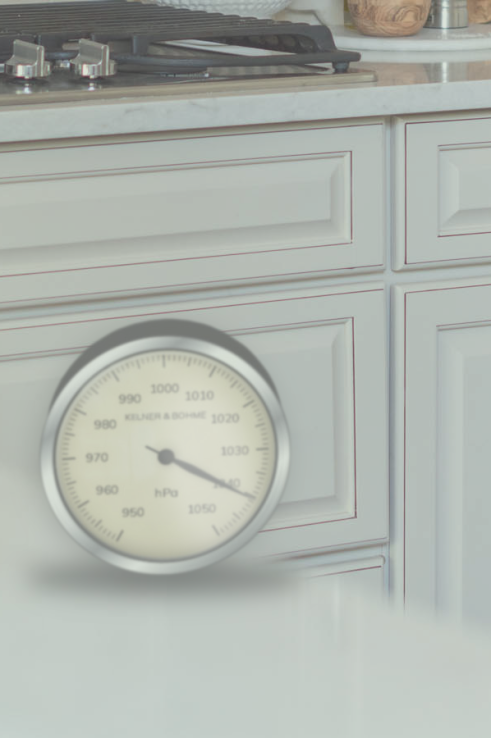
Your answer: 1040 hPa
